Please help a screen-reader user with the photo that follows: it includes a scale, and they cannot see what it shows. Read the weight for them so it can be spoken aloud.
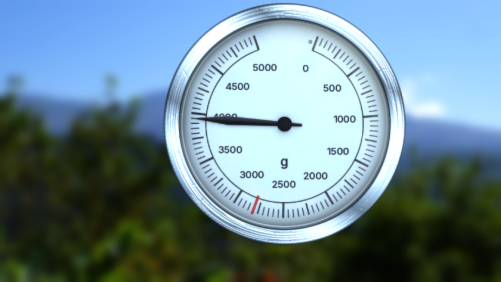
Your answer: 3950 g
